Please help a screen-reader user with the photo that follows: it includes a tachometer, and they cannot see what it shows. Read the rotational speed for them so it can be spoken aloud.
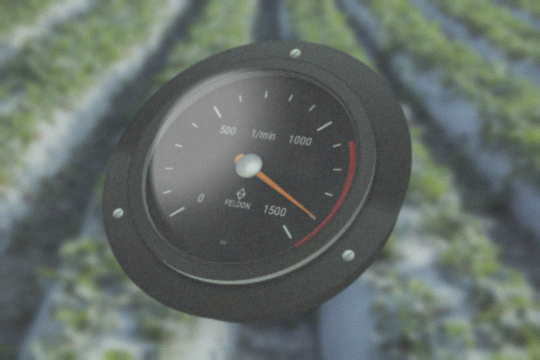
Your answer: 1400 rpm
